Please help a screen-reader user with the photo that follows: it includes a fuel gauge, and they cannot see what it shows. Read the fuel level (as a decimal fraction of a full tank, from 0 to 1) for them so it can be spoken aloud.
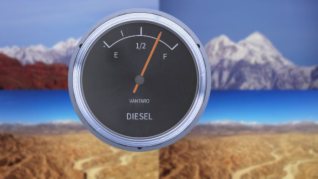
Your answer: 0.75
